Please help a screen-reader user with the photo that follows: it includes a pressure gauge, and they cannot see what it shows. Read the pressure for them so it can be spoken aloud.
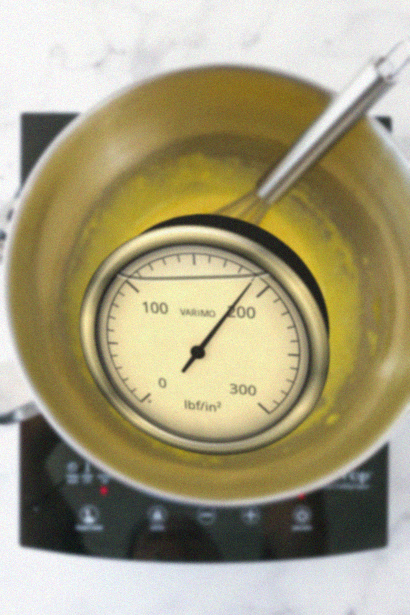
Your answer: 190 psi
